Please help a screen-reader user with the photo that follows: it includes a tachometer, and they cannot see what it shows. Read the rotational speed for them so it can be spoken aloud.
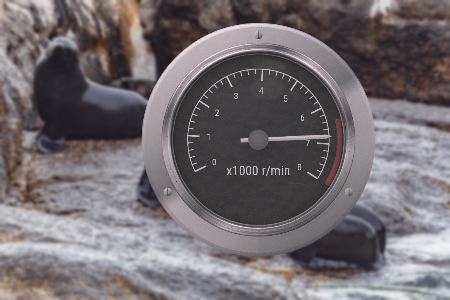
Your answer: 6800 rpm
